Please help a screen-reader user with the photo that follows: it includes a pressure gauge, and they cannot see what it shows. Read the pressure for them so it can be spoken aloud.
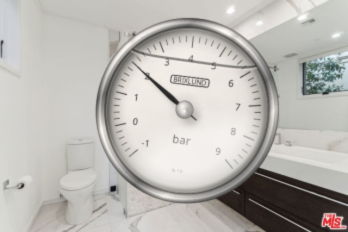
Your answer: 2 bar
